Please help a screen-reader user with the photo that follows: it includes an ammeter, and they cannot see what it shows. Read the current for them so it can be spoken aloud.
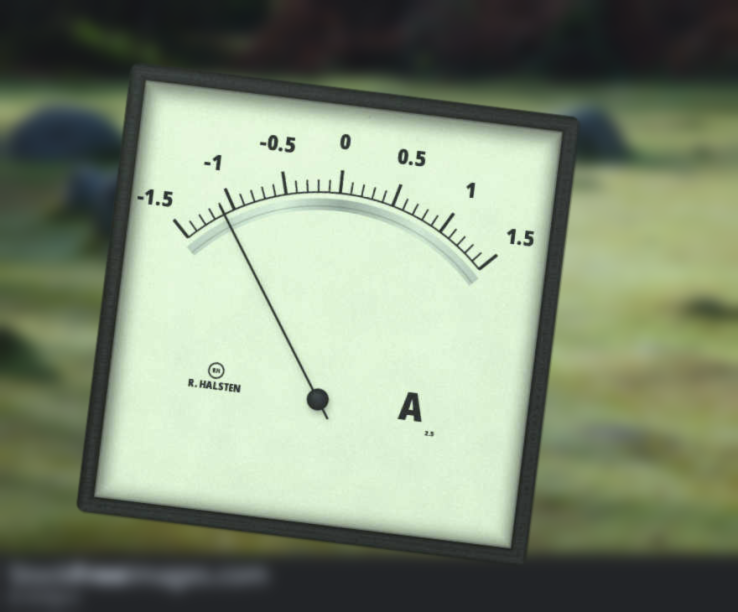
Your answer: -1.1 A
